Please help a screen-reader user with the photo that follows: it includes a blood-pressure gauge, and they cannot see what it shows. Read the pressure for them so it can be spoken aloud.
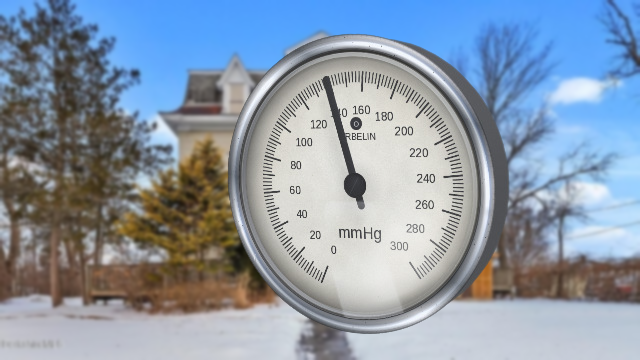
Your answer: 140 mmHg
